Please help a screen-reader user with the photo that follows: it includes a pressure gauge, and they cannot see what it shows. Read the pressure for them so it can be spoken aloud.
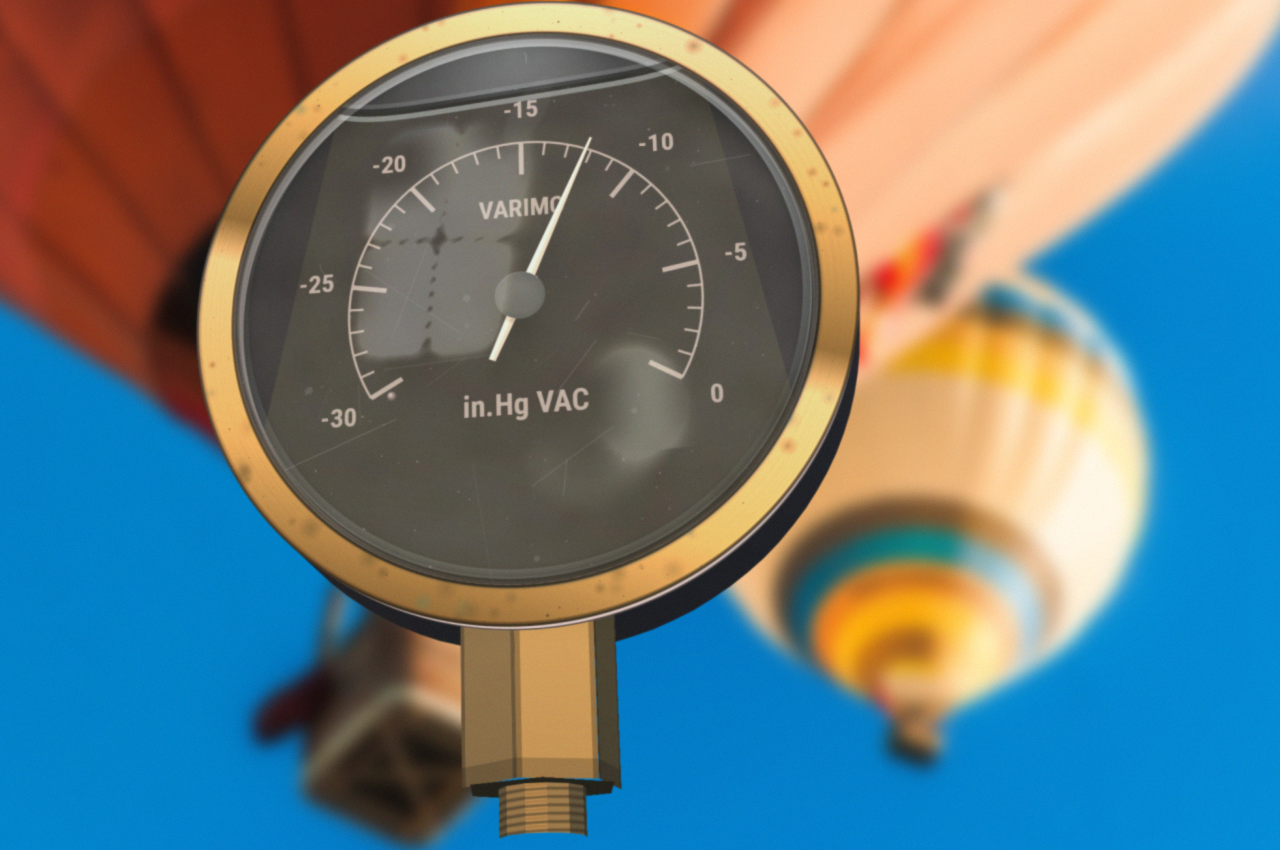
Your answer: -12 inHg
